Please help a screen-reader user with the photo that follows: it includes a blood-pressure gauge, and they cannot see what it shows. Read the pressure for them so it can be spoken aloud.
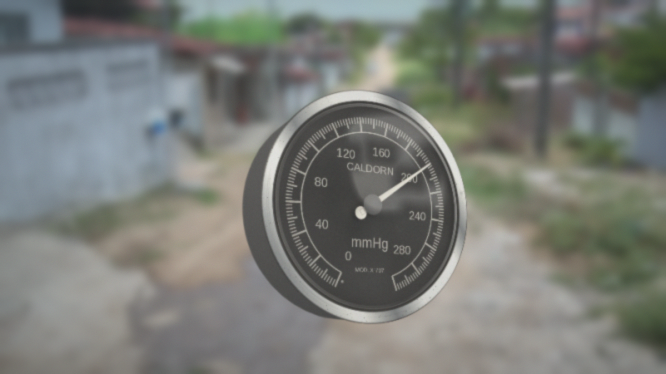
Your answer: 200 mmHg
